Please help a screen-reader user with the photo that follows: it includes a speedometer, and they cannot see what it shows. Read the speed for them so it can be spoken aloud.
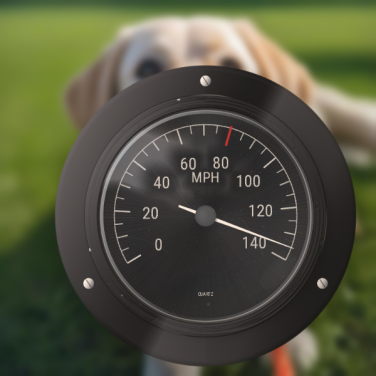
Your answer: 135 mph
